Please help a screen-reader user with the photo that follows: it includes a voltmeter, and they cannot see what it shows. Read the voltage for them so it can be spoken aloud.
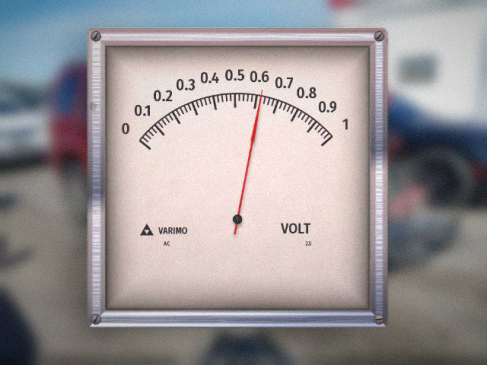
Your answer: 0.62 V
